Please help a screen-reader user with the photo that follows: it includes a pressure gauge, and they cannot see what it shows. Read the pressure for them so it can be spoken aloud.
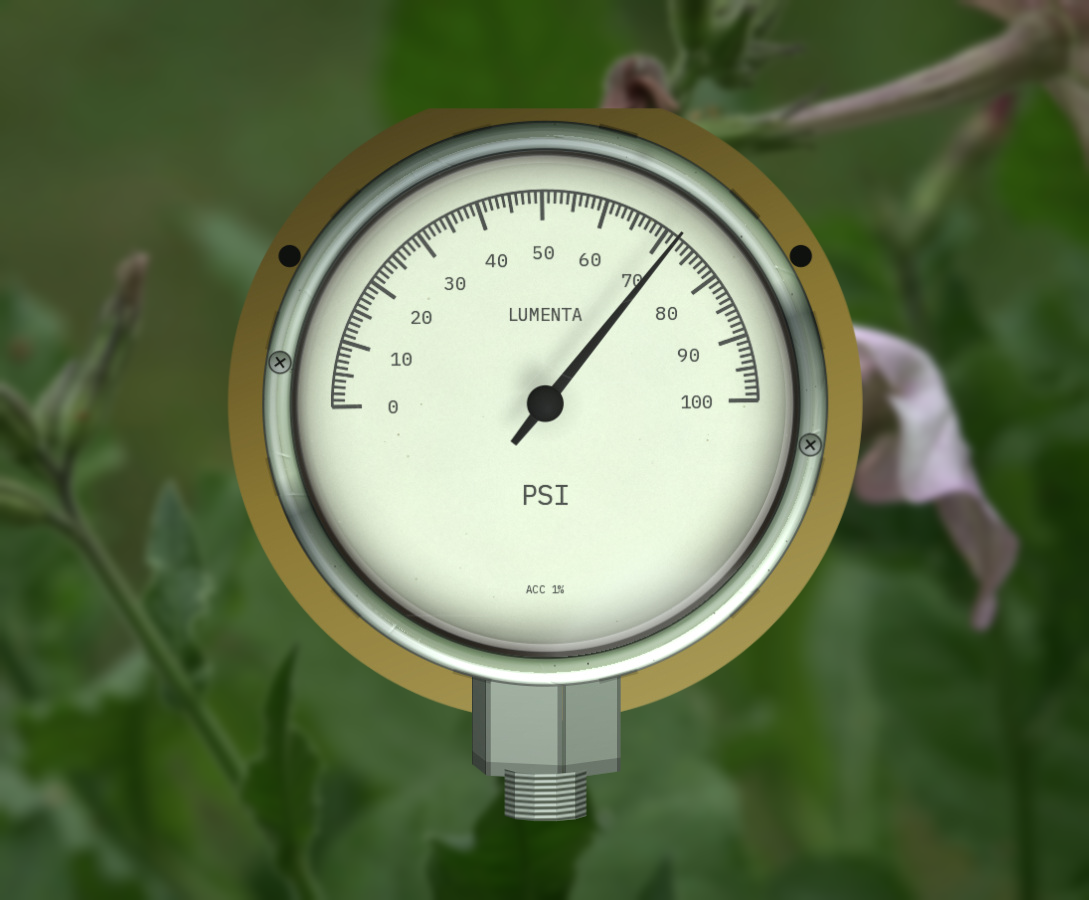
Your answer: 72 psi
